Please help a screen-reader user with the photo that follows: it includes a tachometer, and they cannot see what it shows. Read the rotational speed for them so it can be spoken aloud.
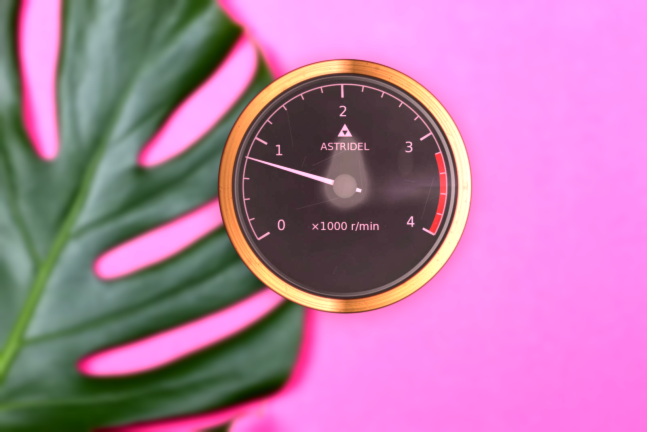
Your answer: 800 rpm
